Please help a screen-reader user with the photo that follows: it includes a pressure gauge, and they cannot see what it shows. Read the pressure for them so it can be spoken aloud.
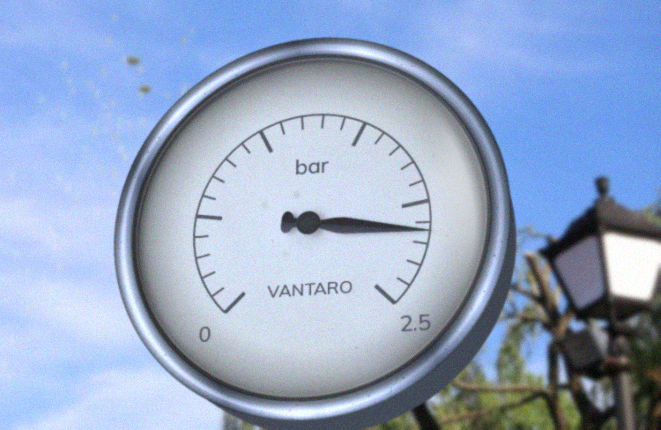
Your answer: 2.15 bar
